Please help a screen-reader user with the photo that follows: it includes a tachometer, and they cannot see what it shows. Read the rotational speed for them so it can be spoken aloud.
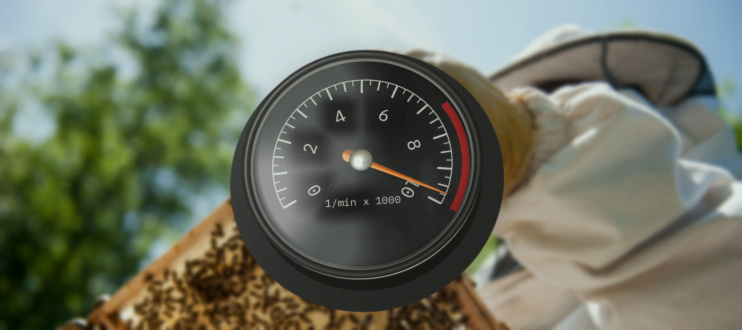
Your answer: 9750 rpm
